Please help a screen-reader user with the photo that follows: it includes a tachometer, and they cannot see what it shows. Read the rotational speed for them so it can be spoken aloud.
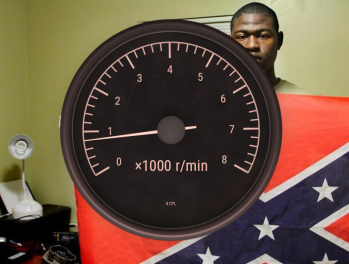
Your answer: 800 rpm
